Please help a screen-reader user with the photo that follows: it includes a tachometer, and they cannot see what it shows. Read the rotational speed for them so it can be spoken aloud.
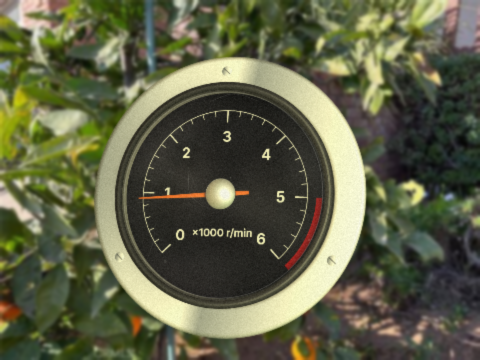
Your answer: 900 rpm
